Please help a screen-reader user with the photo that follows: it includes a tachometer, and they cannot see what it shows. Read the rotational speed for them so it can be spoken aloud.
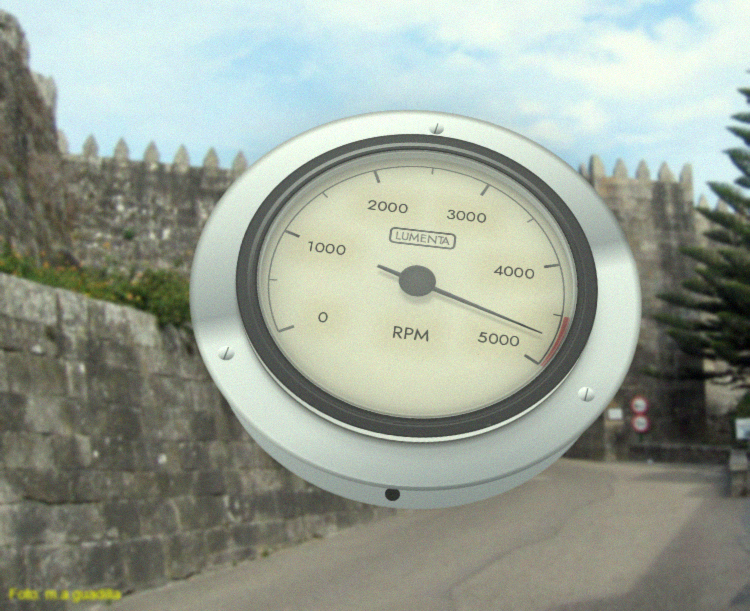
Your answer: 4750 rpm
